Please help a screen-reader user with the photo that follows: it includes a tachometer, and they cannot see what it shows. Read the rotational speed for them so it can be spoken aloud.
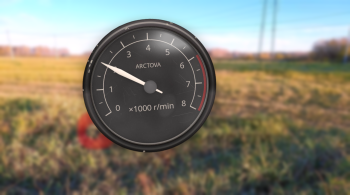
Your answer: 2000 rpm
